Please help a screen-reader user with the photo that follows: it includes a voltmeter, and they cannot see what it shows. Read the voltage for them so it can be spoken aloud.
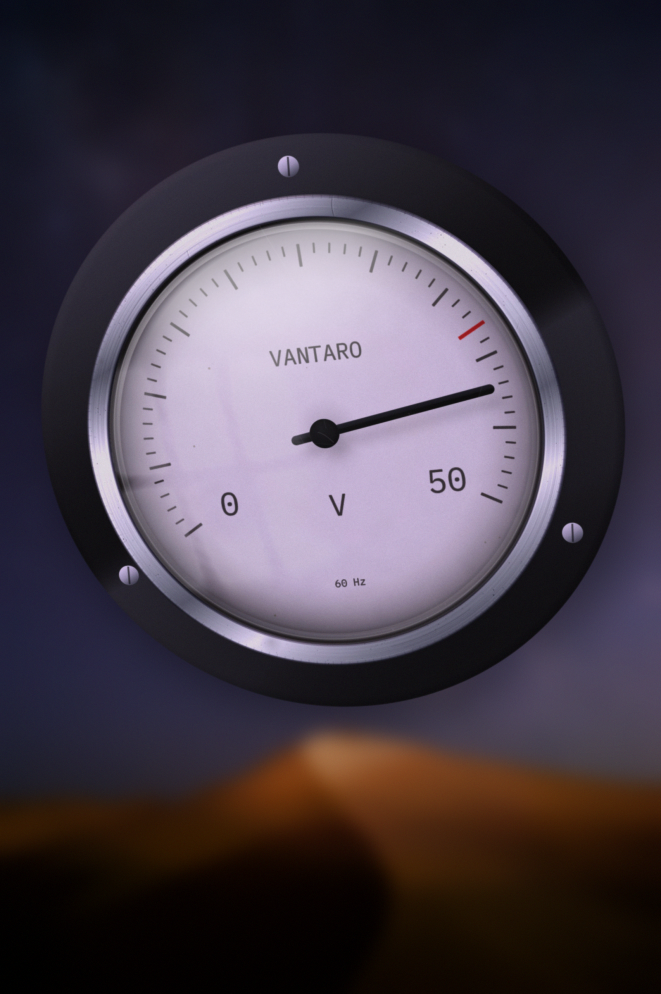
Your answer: 42 V
